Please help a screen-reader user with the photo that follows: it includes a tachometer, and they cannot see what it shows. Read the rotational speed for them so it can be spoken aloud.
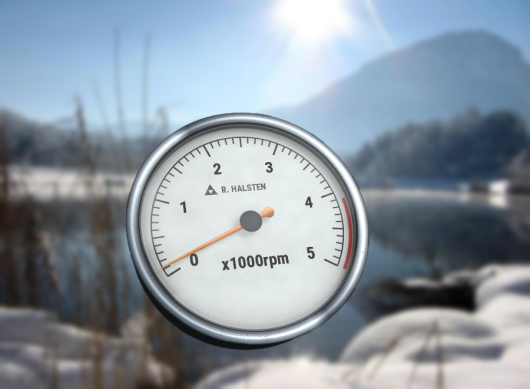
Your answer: 100 rpm
